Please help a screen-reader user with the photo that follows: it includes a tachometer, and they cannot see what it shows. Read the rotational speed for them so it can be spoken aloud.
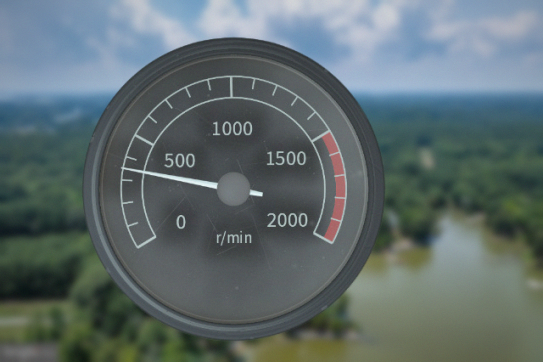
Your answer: 350 rpm
